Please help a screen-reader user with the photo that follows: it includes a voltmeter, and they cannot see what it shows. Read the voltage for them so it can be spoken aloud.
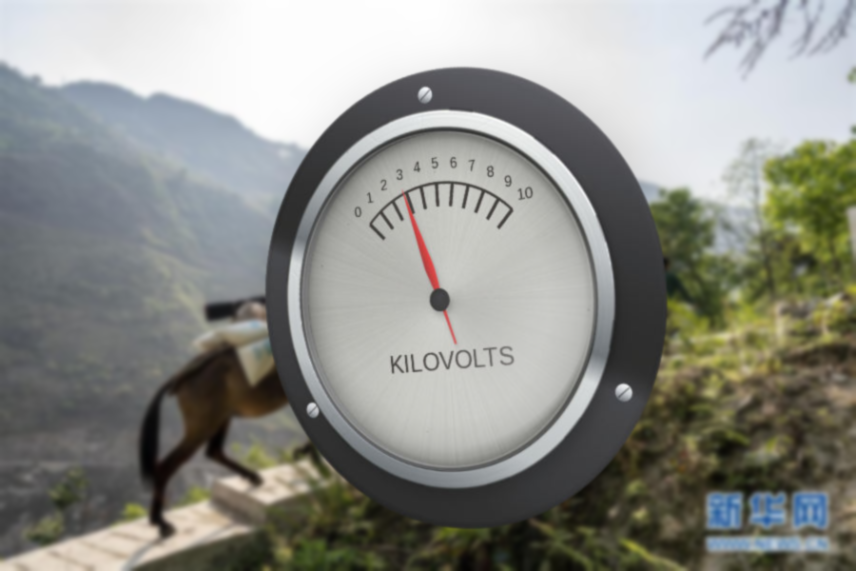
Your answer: 3 kV
